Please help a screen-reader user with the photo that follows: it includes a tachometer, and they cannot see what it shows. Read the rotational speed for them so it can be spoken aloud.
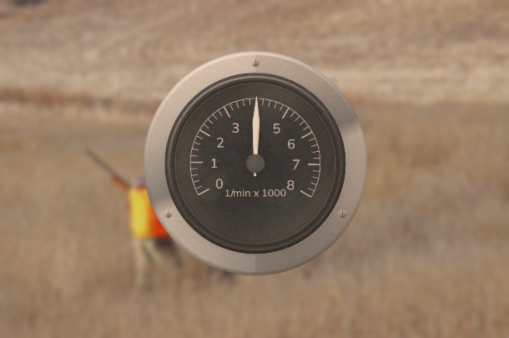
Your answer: 4000 rpm
